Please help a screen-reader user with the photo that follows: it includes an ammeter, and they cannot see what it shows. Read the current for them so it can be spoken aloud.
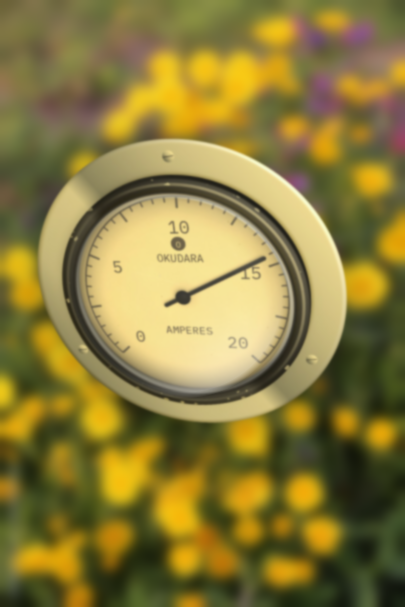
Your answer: 14.5 A
